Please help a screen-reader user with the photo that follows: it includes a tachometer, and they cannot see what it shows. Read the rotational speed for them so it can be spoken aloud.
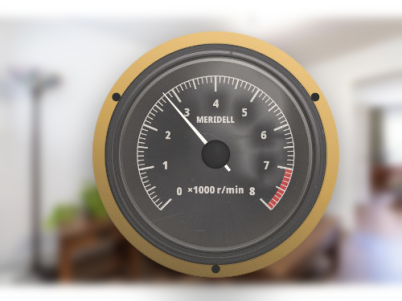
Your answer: 2800 rpm
